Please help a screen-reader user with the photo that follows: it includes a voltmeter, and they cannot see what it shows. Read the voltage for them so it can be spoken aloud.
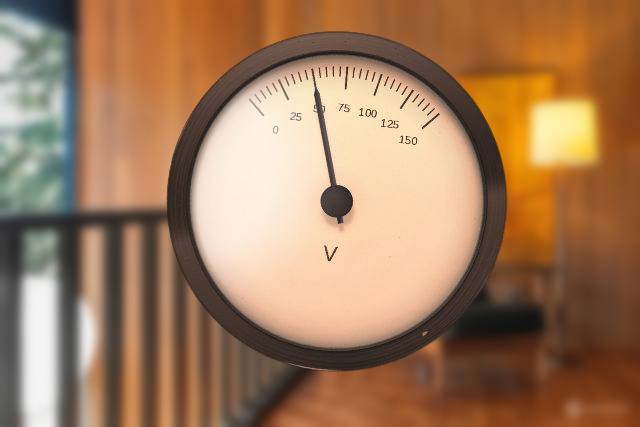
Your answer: 50 V
